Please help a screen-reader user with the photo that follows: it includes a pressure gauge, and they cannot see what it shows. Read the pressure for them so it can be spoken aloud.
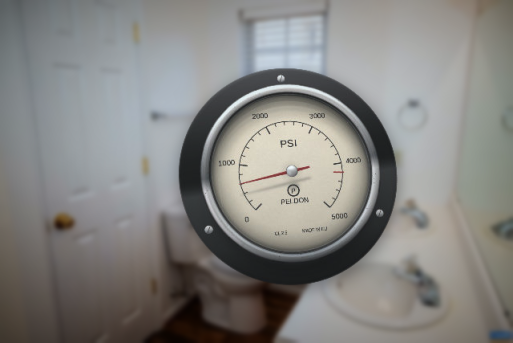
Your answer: 600 psi
